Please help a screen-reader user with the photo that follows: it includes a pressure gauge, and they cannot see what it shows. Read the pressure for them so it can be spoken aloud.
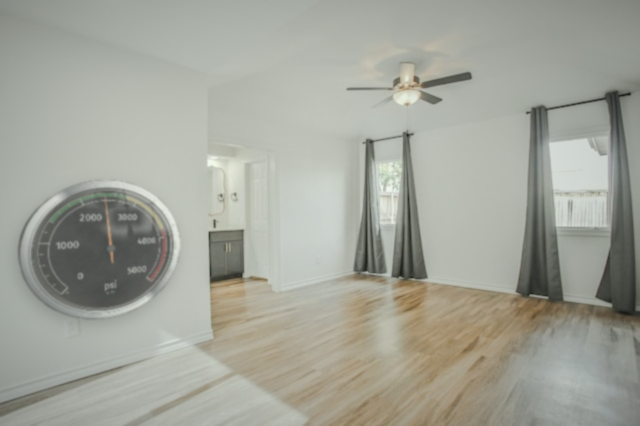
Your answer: 2400 psi
